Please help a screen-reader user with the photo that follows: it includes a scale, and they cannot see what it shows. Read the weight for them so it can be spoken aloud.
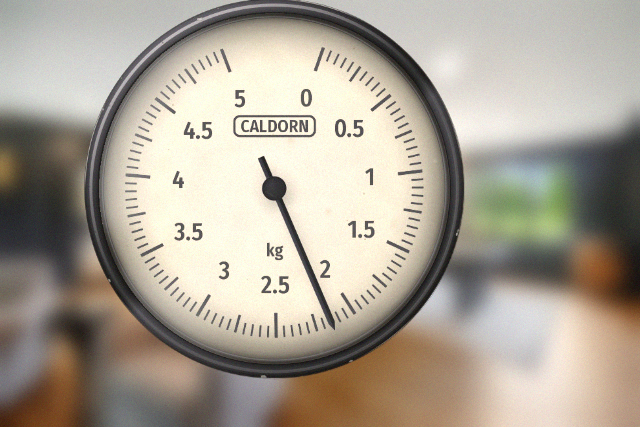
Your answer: 2.15 kg
